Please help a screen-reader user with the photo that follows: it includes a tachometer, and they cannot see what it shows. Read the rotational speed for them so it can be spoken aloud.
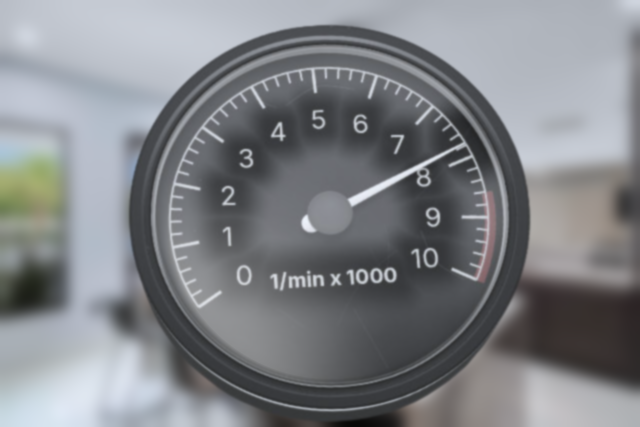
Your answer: 7800 rpm
